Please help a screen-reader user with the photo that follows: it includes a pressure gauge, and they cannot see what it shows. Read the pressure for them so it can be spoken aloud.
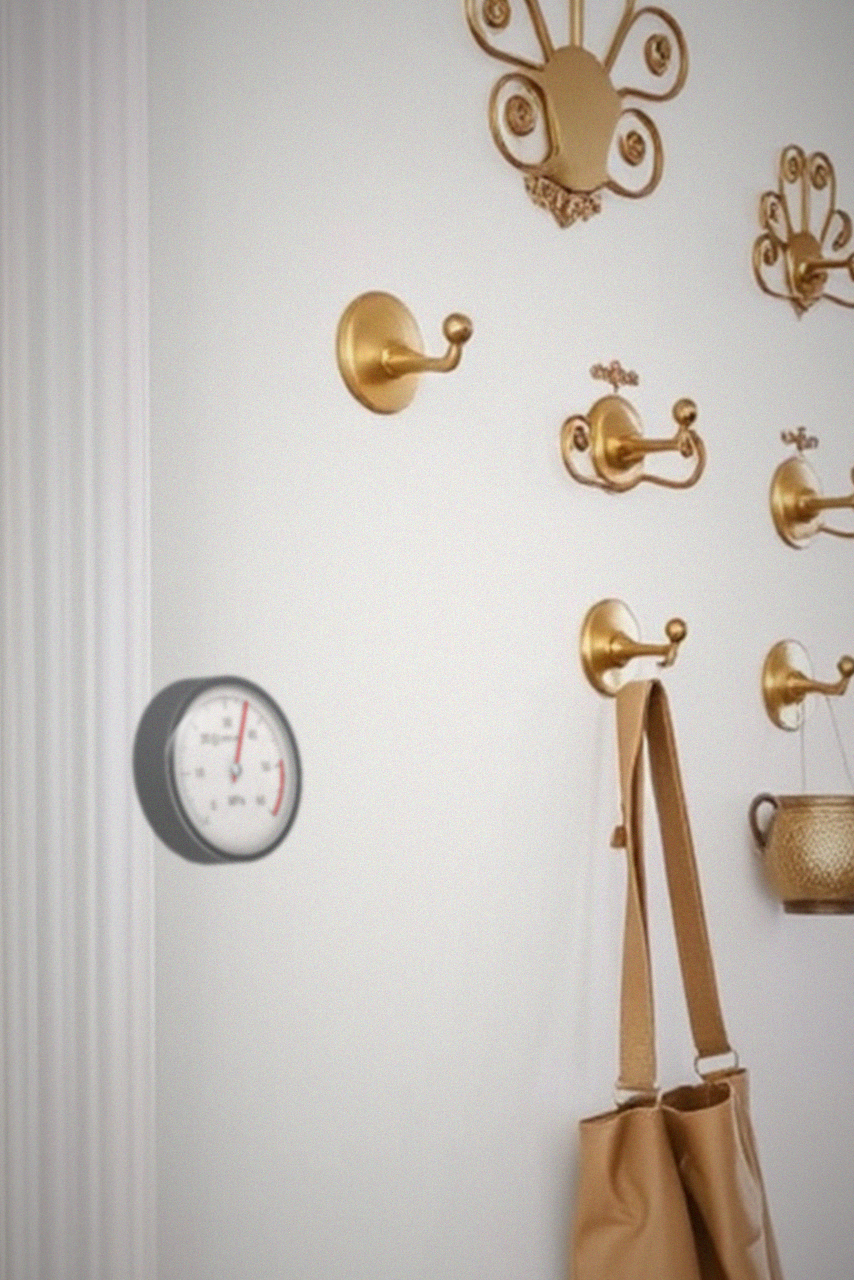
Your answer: 35 MPa
